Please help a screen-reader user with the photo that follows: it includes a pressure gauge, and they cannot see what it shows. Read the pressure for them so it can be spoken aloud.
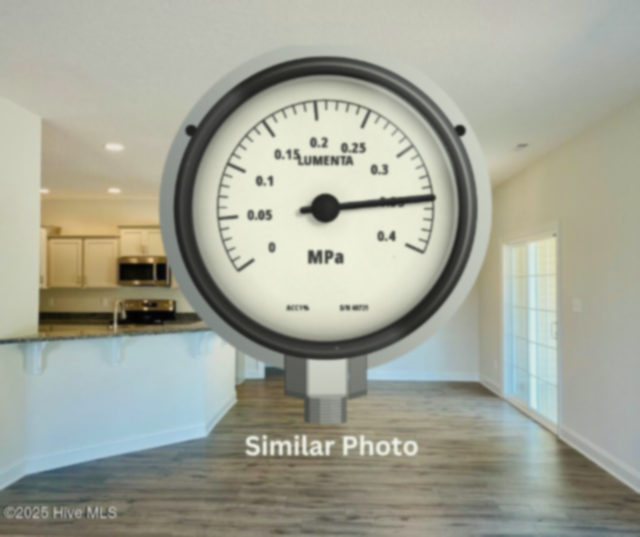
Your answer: 0.35 MPa
